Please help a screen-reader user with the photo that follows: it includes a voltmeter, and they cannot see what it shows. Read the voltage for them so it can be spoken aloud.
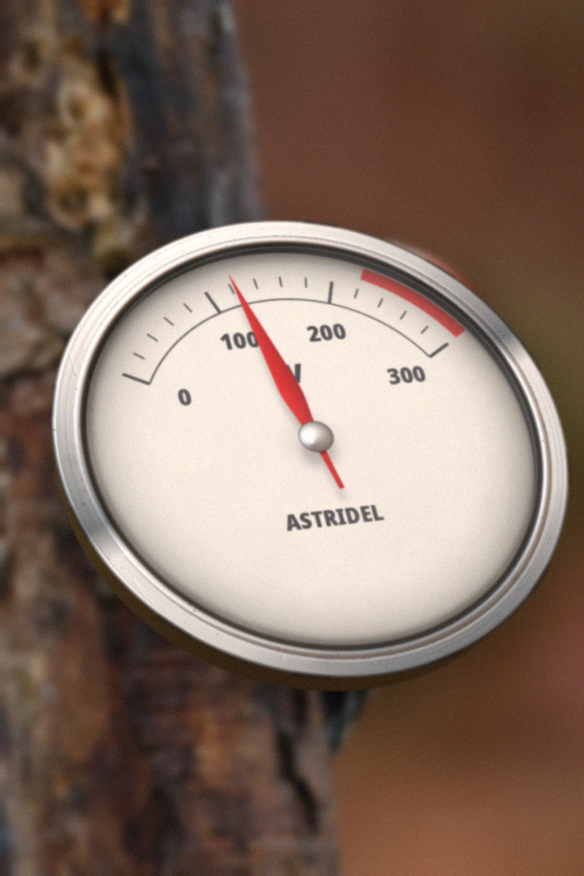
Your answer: 120 V
